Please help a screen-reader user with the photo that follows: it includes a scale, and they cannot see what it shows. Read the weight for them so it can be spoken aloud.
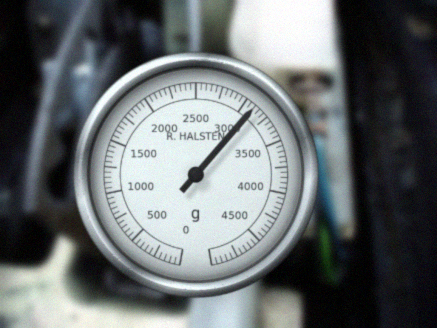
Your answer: 3100 g
